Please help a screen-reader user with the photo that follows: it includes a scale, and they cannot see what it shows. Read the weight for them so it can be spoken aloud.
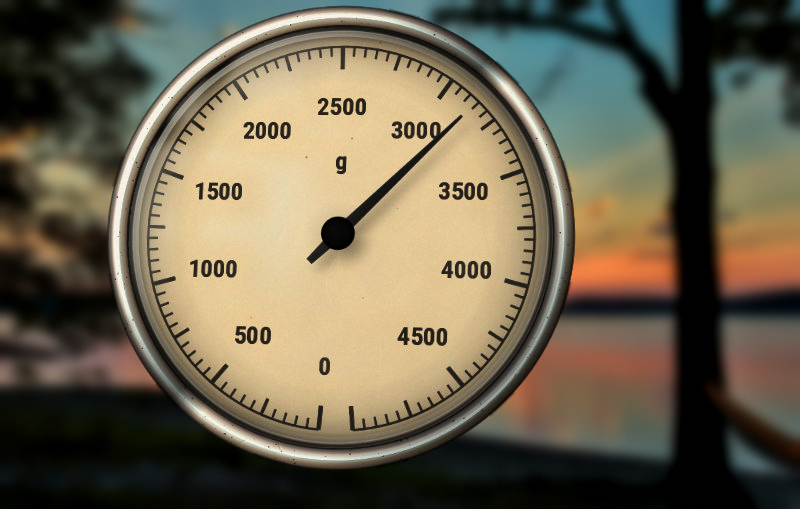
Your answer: 3150 g
